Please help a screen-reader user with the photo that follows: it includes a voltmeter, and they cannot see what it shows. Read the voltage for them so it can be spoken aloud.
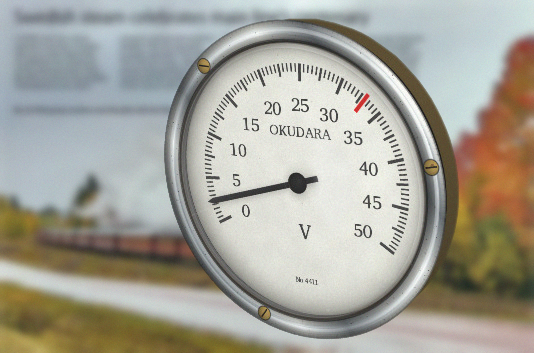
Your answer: 2.5 V
